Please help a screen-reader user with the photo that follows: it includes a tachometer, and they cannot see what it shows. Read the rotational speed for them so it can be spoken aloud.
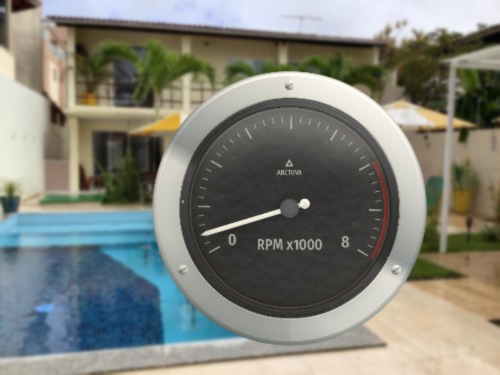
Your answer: 400 rpm
